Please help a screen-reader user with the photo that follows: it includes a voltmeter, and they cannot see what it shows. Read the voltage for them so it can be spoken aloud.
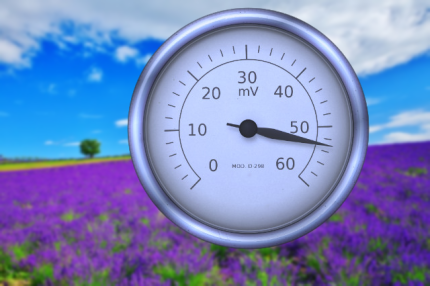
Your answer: 53 mV
